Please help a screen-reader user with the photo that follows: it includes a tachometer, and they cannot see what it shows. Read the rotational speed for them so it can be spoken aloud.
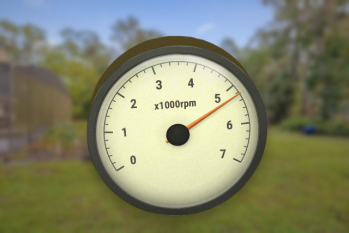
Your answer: 5200 rpm
